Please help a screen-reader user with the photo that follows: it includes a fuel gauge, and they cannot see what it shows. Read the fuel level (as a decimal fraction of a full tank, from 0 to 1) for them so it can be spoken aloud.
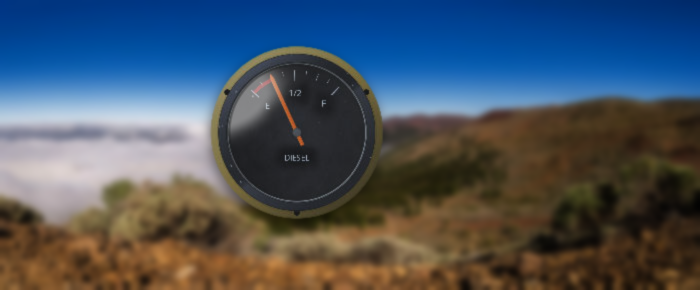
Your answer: 0.25
